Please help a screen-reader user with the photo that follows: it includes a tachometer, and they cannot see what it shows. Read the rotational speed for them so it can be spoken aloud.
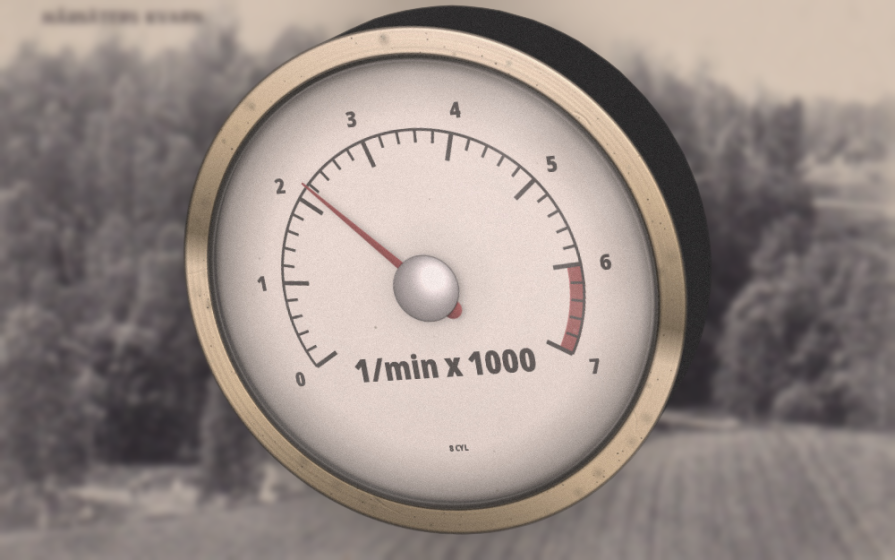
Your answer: 2200 rpm
